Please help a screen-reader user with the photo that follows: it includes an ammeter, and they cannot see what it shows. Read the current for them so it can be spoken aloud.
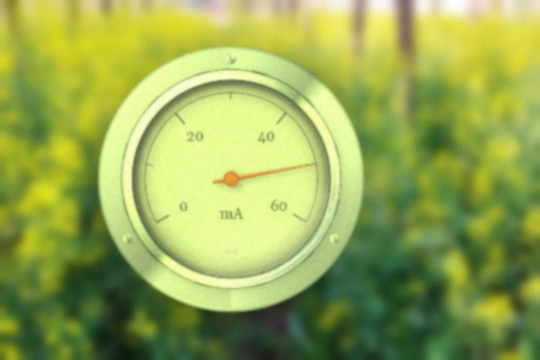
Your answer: 50 mA
